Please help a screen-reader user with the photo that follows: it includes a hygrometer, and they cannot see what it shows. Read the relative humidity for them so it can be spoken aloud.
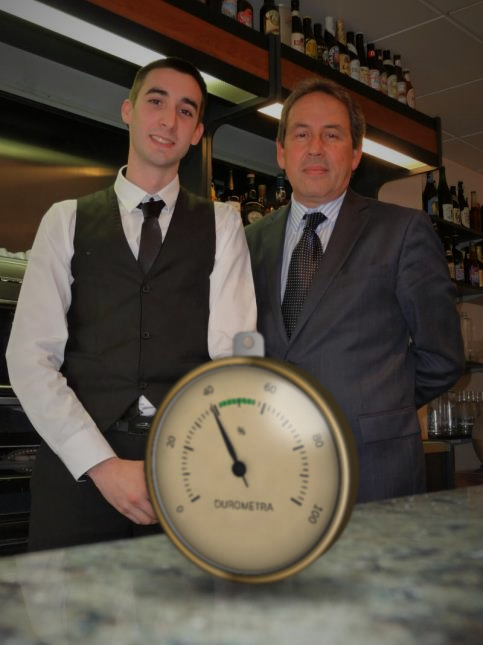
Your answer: 40 %
